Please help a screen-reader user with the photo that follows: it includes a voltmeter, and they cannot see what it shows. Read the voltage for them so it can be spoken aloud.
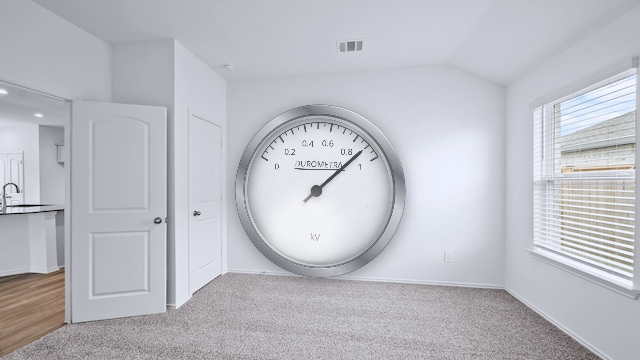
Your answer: 0.9 kV
